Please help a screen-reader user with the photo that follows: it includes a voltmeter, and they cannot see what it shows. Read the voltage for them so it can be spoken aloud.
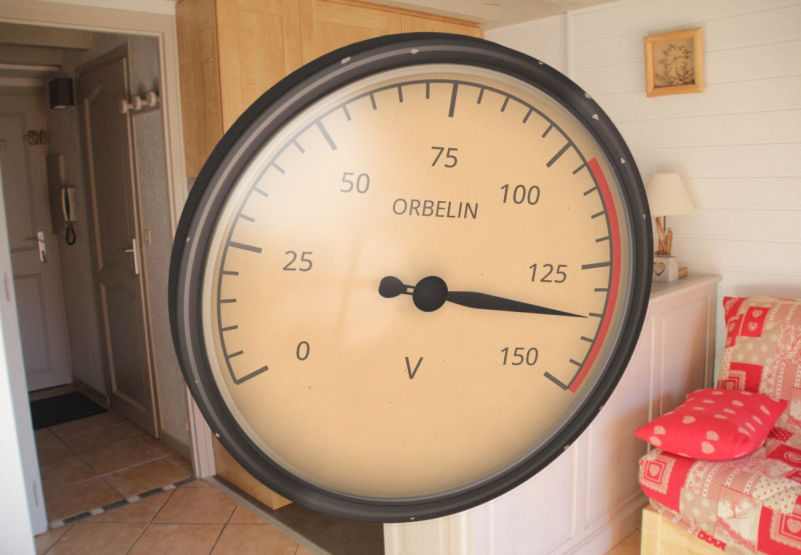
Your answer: 135 V
